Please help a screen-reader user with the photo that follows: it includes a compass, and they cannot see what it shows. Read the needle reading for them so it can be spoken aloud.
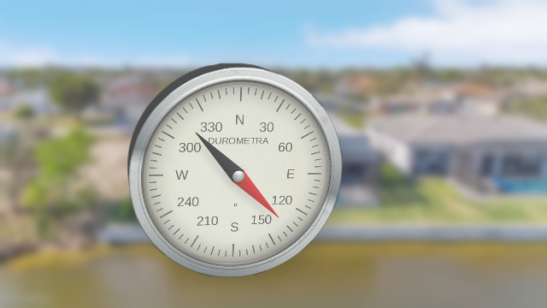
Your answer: 135 °
